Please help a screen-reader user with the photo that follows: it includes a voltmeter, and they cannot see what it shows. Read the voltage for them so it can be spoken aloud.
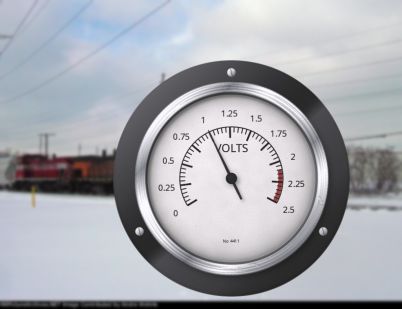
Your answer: 1 V
